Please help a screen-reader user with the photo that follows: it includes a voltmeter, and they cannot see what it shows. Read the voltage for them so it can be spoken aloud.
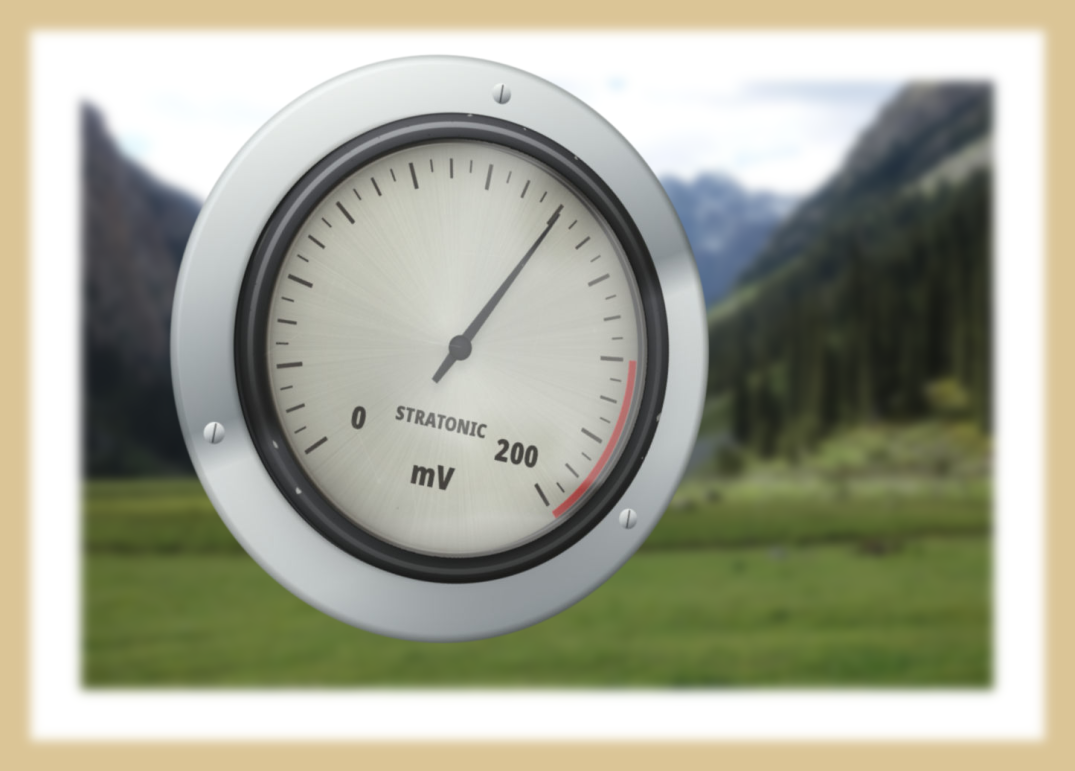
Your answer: 120 mV
